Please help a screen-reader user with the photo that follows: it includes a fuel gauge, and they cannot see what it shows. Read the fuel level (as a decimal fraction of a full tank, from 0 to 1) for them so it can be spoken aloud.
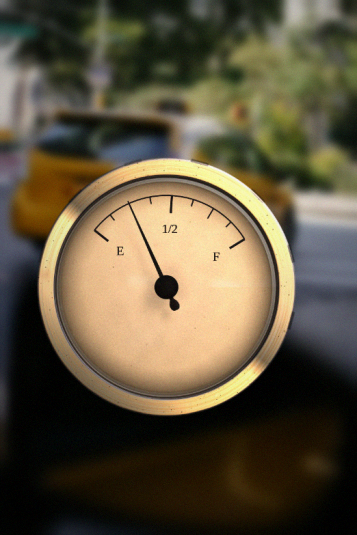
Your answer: 0.25
